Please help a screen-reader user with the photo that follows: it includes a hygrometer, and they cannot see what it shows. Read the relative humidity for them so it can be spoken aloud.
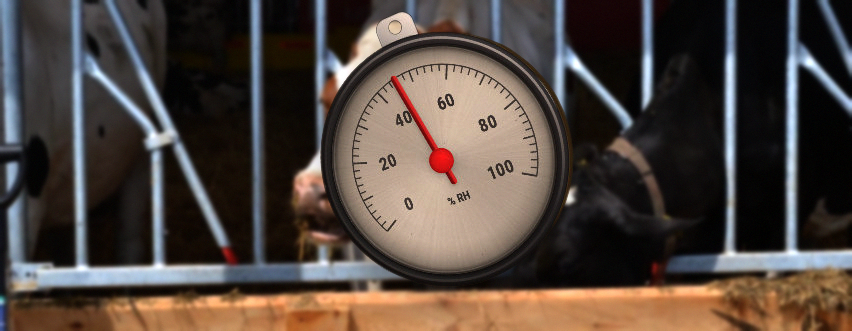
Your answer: 46 %
